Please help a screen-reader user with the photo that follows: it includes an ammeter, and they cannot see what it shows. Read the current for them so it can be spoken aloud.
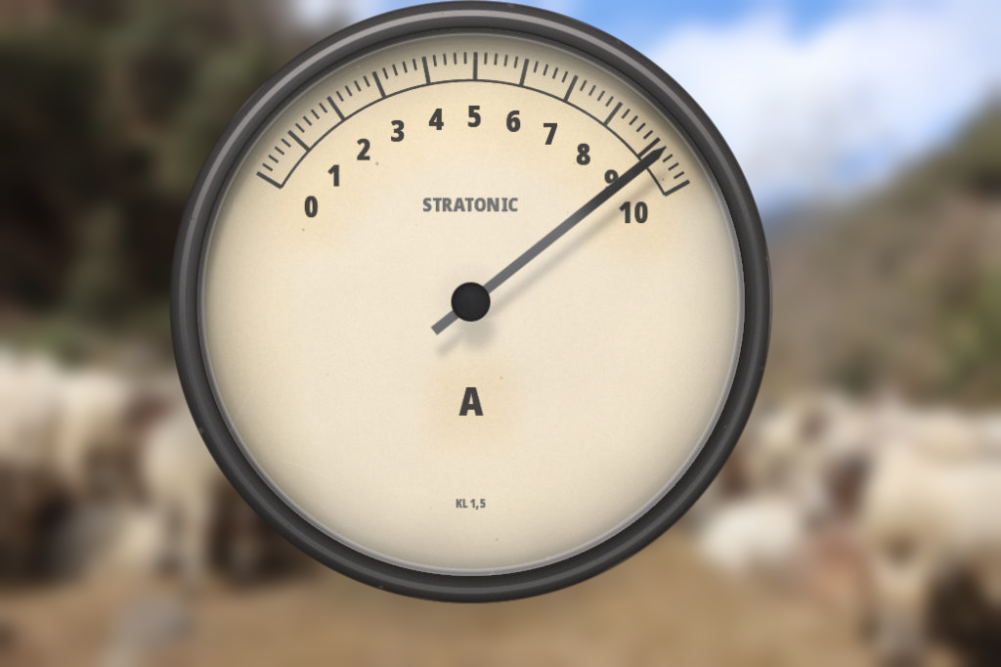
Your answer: 9.2 A
